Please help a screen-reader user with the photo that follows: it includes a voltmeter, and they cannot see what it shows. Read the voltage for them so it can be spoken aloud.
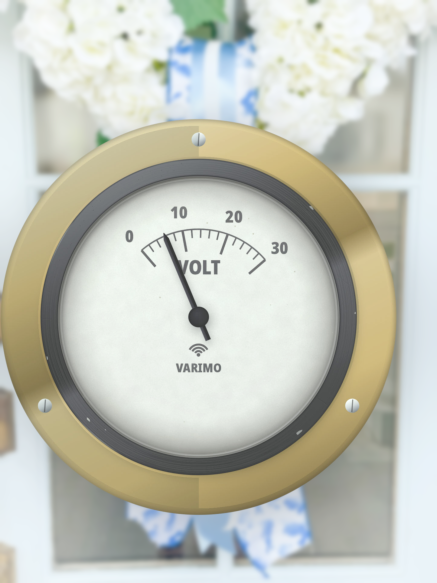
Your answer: 6 V
